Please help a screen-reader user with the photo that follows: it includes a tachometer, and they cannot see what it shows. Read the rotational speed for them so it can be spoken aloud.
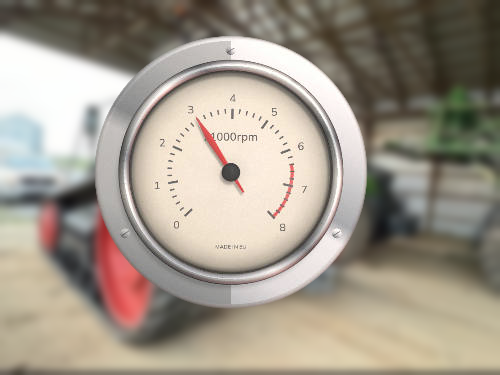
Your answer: 3000 rpm
